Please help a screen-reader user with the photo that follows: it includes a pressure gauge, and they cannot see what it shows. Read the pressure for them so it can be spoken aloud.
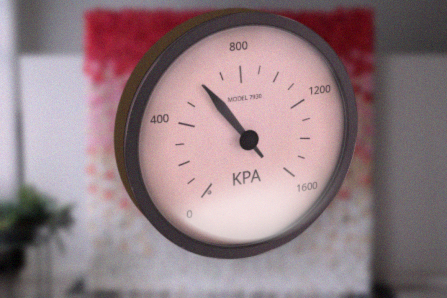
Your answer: 600 kPa
